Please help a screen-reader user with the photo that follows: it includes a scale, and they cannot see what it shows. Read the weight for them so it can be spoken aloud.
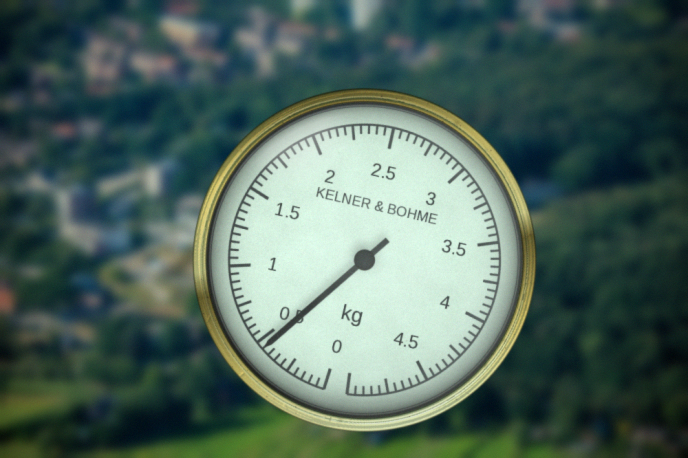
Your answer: 0.45 kg
